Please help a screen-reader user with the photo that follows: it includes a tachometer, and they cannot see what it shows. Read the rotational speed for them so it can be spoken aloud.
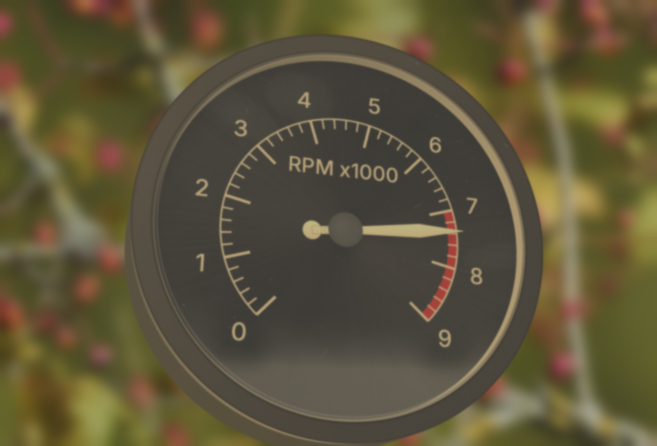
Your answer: 7400 rpm
